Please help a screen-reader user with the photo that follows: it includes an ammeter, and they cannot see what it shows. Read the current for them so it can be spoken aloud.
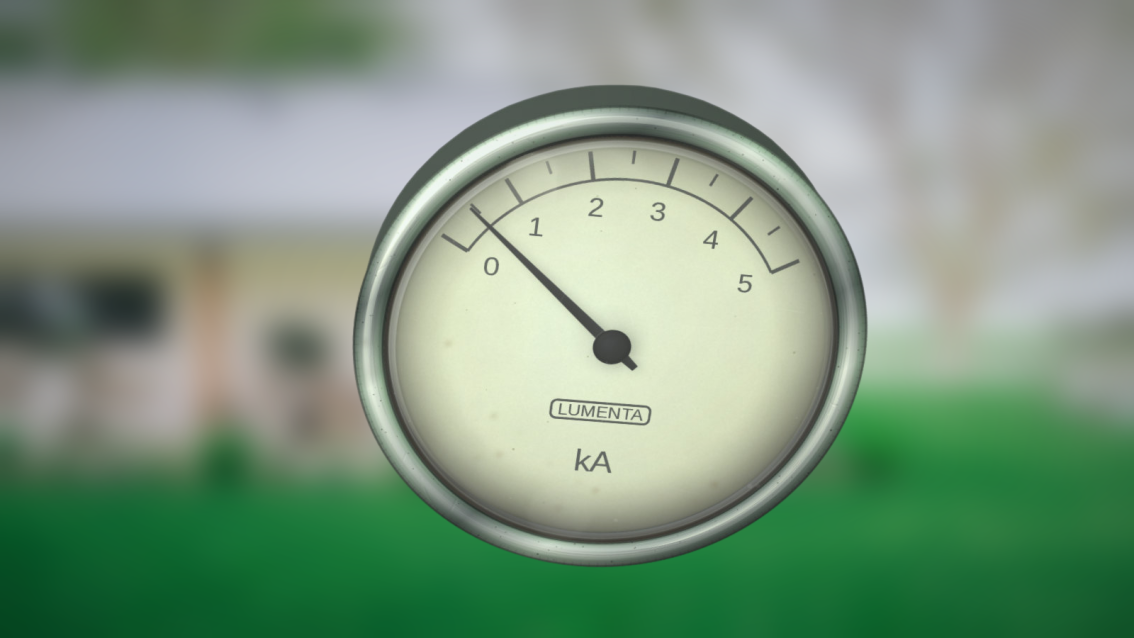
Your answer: 0.5 kA
